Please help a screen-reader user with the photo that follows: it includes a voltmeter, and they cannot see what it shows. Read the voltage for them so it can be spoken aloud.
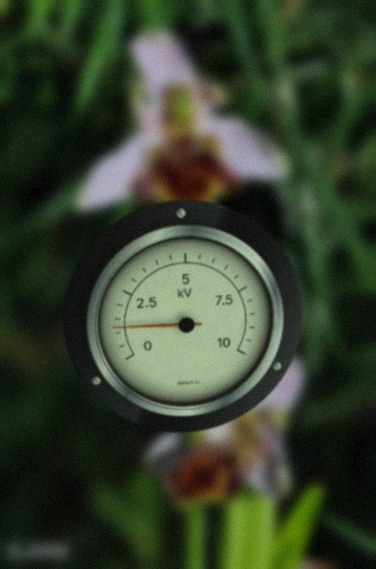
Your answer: 1.25 kV
